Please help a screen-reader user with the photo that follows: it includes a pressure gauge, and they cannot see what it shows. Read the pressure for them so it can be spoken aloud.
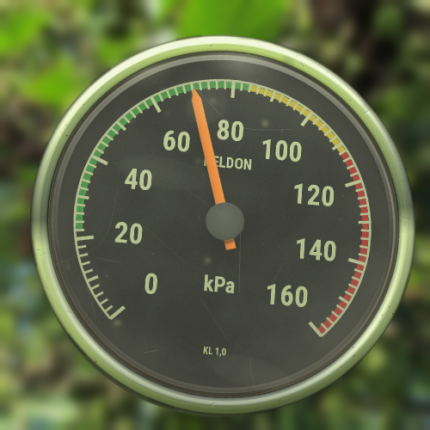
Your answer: 70 kPa
